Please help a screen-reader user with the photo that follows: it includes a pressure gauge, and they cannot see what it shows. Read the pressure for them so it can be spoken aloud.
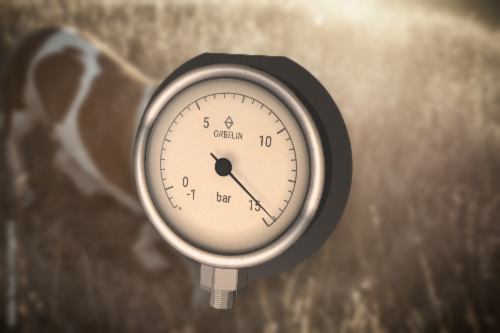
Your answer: 14.5 bar
